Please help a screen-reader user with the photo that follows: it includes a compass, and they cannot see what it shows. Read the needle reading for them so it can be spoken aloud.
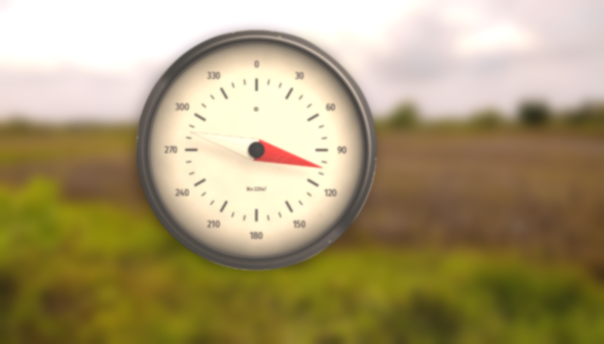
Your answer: 105 °
